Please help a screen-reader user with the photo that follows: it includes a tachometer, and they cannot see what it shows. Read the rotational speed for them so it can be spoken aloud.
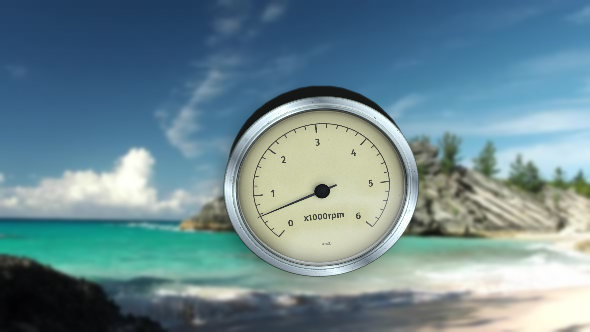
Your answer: 600 rpm
